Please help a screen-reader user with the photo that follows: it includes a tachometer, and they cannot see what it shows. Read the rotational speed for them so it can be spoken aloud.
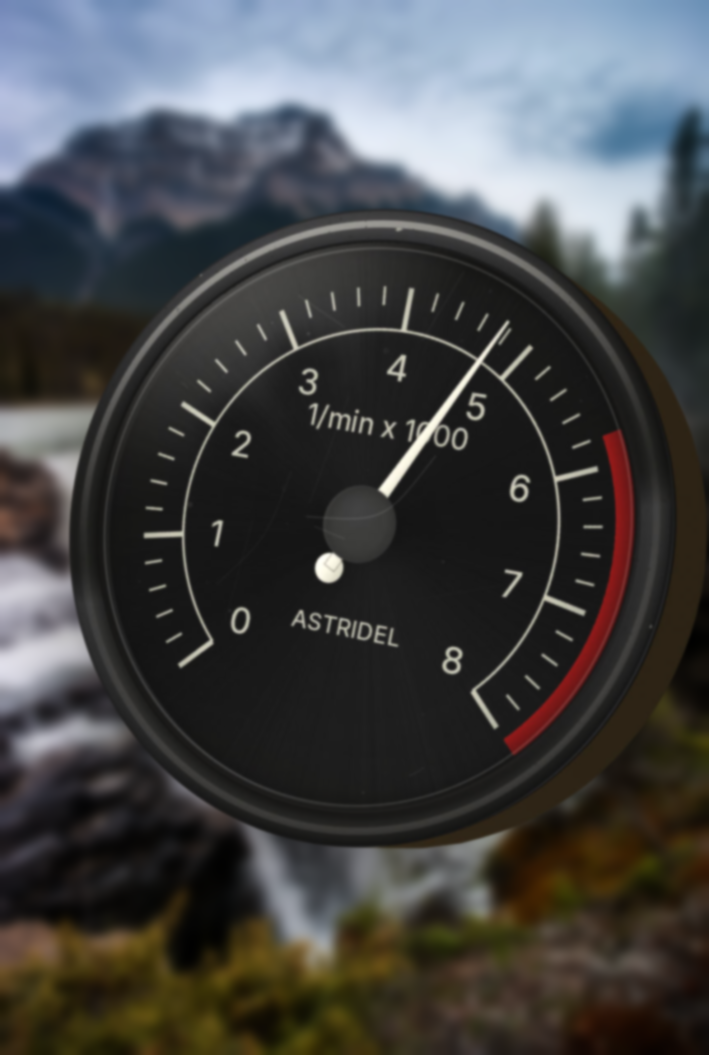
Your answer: 4800 rpm
